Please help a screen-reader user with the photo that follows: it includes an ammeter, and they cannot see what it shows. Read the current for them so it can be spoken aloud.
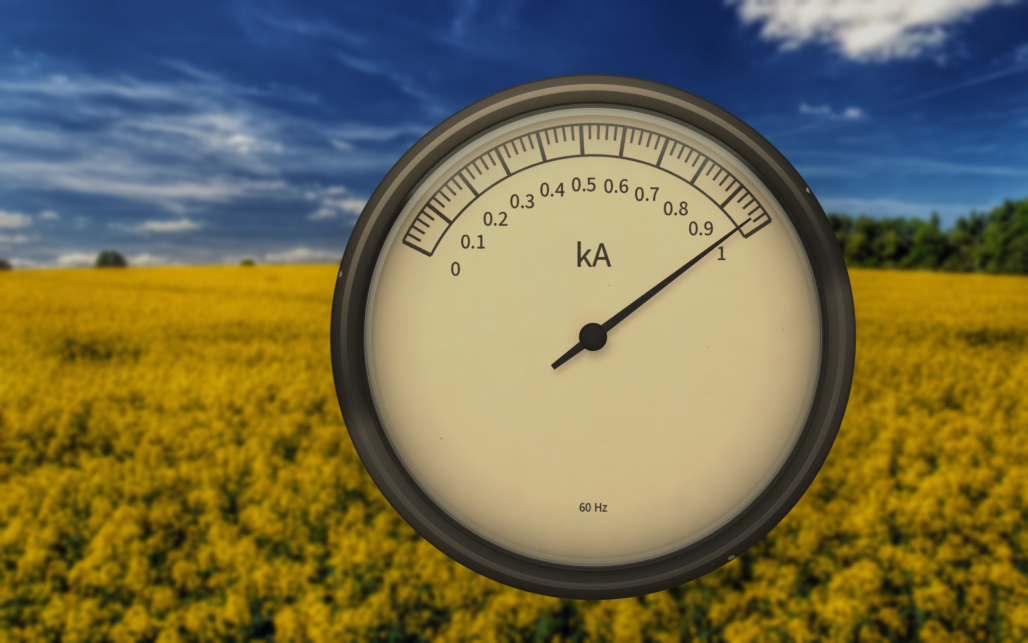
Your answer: 0.97 kA
